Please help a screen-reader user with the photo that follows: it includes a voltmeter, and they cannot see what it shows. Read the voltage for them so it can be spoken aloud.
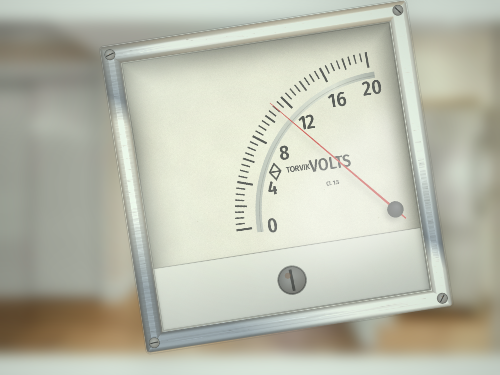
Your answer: 11 V
